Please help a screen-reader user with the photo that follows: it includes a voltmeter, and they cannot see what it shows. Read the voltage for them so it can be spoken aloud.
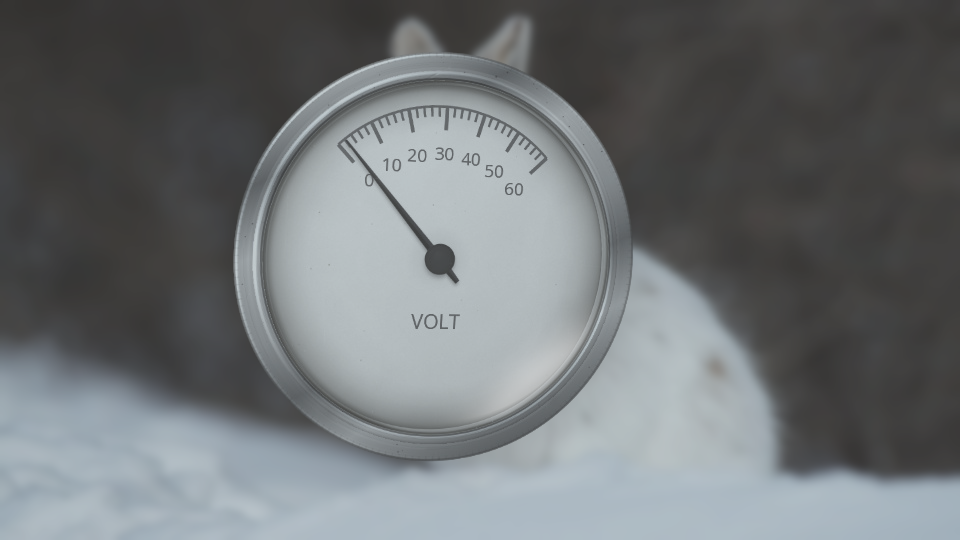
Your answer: 2 V
